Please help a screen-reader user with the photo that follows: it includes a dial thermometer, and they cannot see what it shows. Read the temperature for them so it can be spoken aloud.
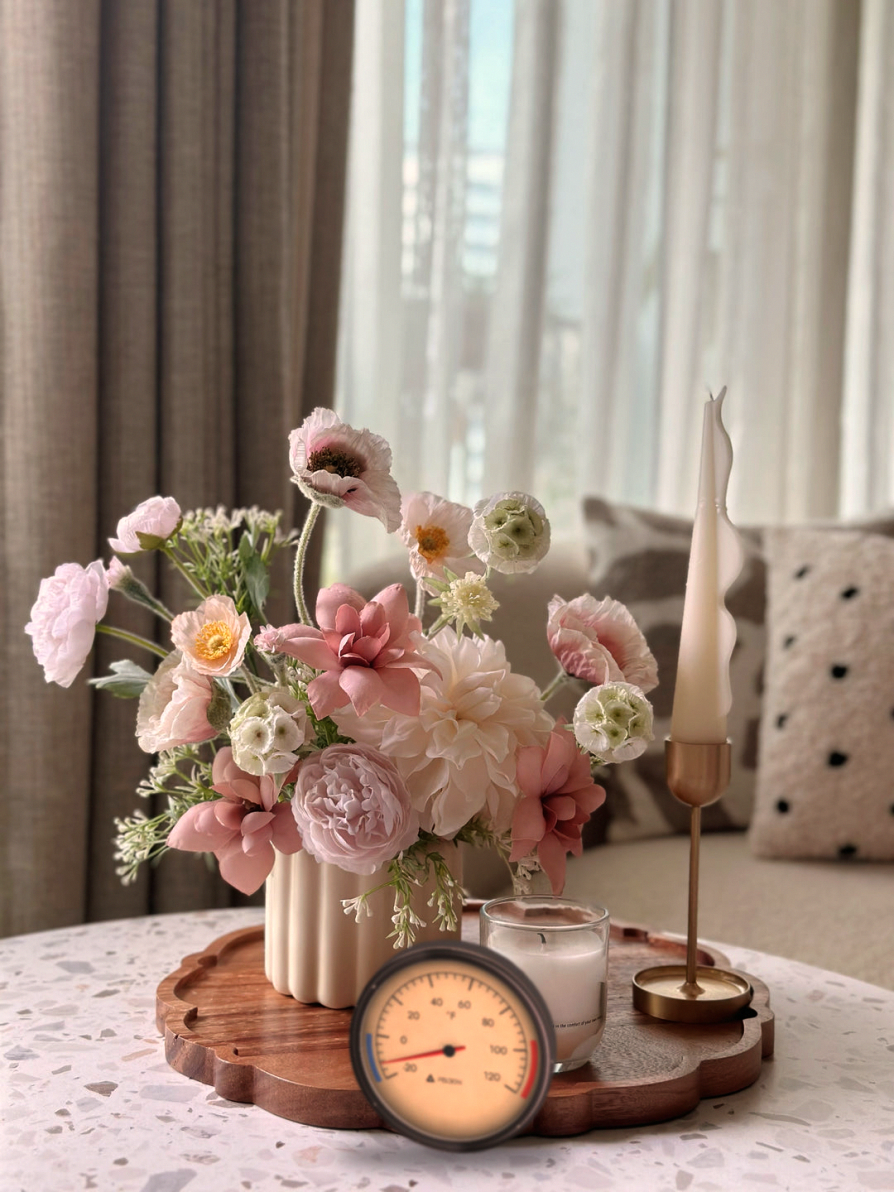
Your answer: -12 °F
